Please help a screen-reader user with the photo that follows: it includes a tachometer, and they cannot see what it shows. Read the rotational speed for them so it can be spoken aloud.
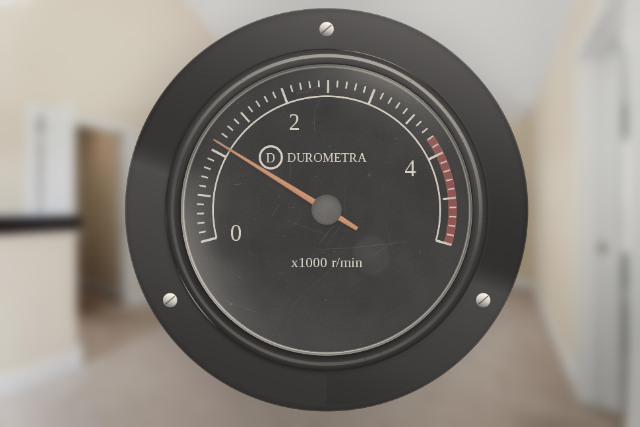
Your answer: 1100 rpm
